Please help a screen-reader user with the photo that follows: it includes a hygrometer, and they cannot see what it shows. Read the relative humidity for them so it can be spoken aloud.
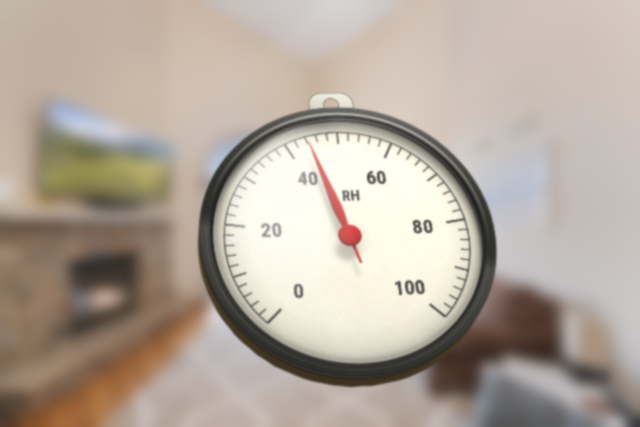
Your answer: 44 %
